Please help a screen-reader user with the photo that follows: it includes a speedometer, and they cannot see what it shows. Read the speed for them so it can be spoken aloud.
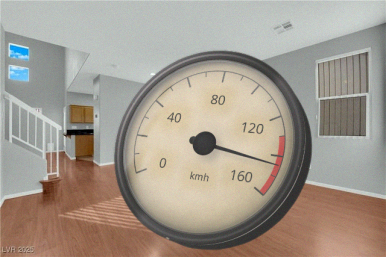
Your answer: 145 km/h
